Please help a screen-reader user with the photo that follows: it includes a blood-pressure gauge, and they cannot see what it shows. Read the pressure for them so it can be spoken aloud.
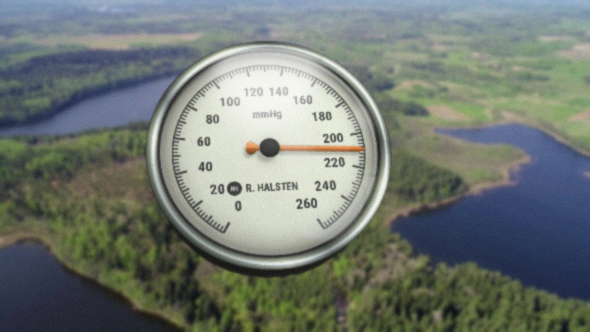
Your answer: 210 mmHg
